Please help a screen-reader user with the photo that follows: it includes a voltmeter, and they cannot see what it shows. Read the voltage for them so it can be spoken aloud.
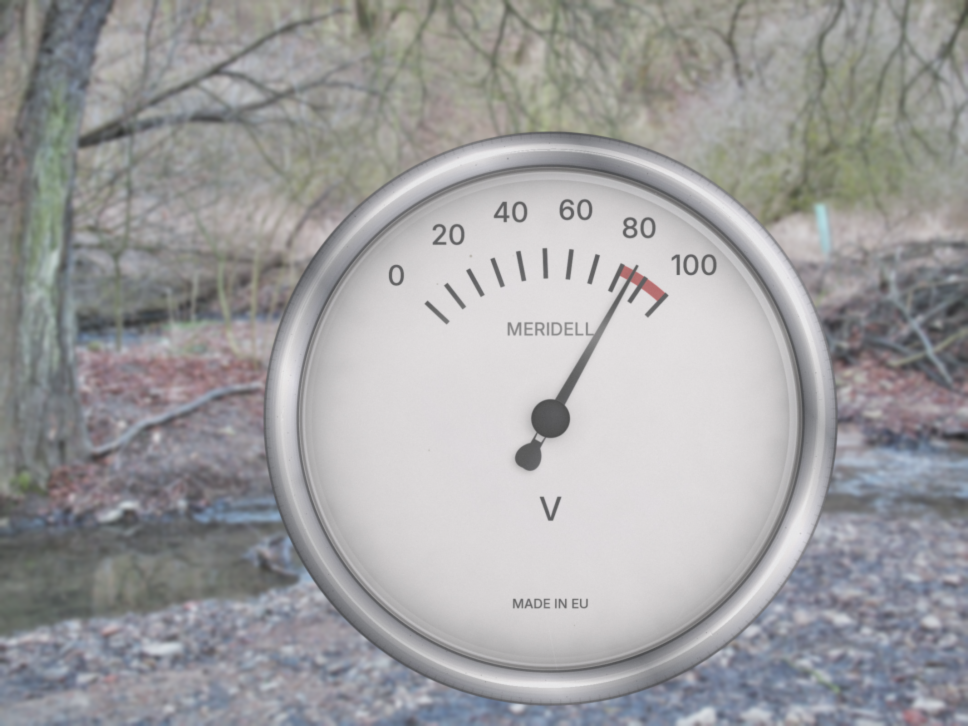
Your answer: 85 V
